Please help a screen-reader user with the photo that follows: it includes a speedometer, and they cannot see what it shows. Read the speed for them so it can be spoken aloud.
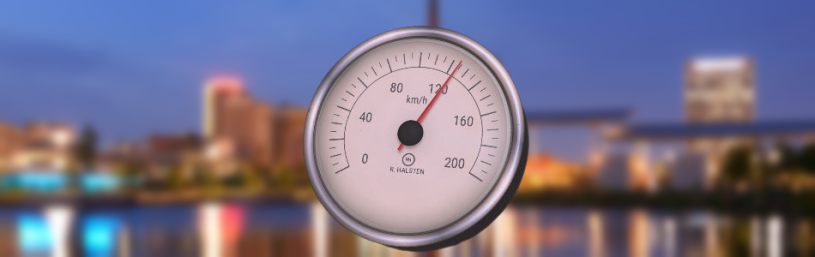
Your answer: 125 km/h
